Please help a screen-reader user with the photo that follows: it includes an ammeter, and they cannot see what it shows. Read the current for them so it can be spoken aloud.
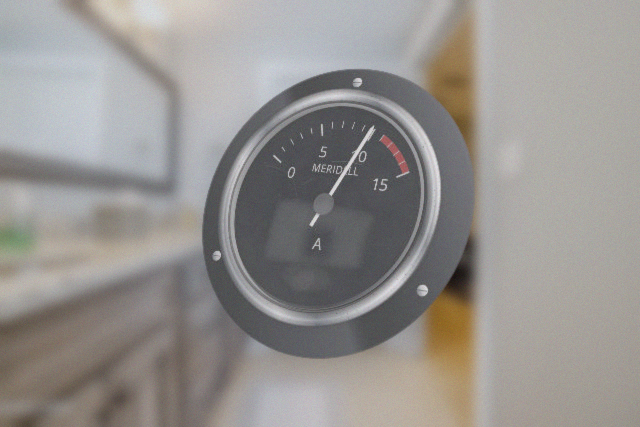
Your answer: 10 A
